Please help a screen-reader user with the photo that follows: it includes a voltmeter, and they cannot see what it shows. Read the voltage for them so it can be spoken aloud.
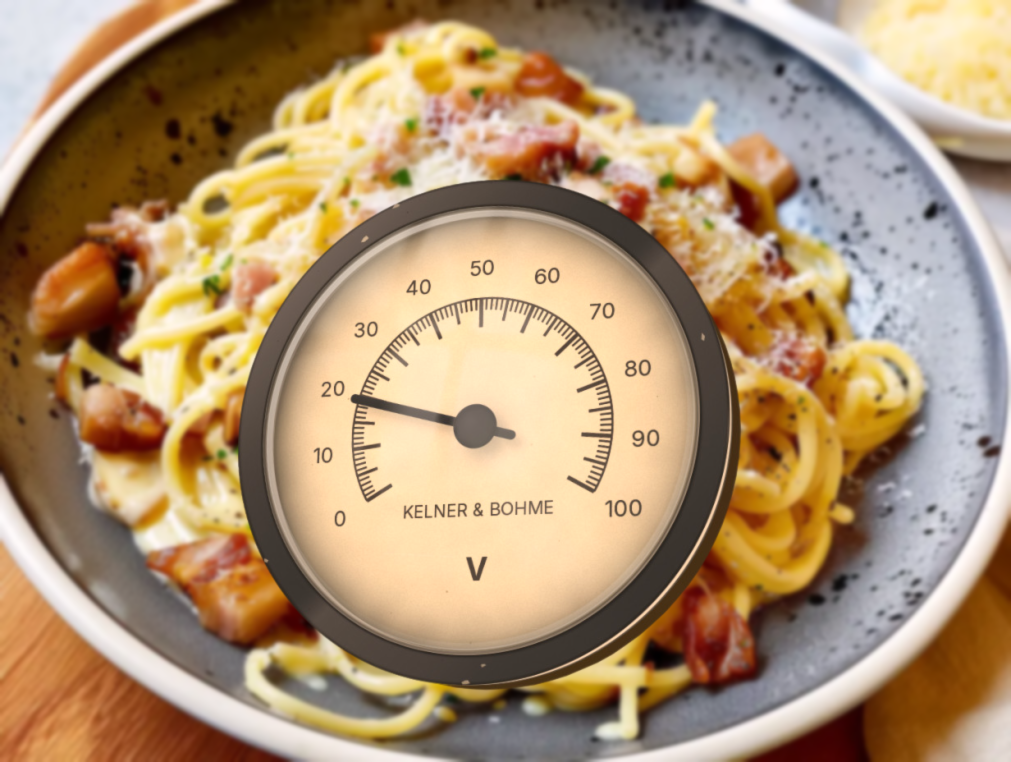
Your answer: 19 V
